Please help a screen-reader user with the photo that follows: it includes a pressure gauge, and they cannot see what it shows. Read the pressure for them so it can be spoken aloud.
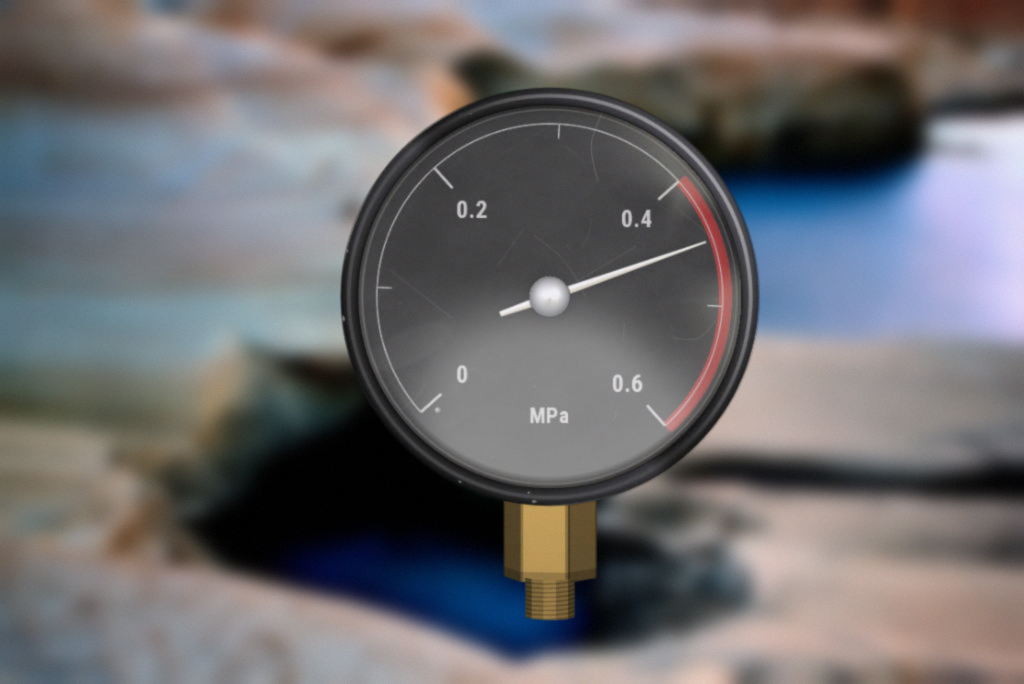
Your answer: 0.45 MPa
